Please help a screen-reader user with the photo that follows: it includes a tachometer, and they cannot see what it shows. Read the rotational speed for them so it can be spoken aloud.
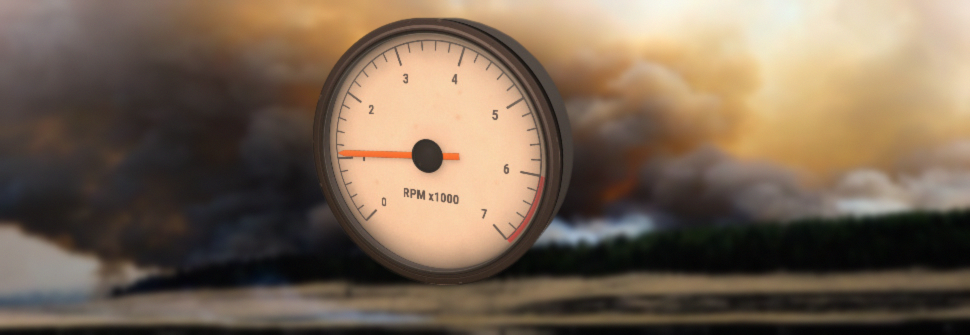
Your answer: 1100 rpm
